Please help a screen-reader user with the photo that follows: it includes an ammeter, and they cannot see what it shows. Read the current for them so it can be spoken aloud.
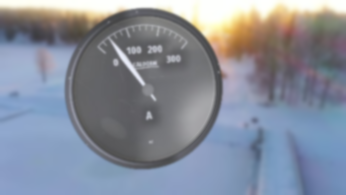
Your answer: 40 A
